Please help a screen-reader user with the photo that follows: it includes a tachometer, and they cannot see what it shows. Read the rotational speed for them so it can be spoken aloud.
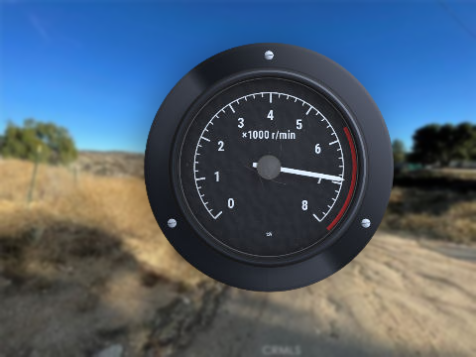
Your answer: 6900 rpm
